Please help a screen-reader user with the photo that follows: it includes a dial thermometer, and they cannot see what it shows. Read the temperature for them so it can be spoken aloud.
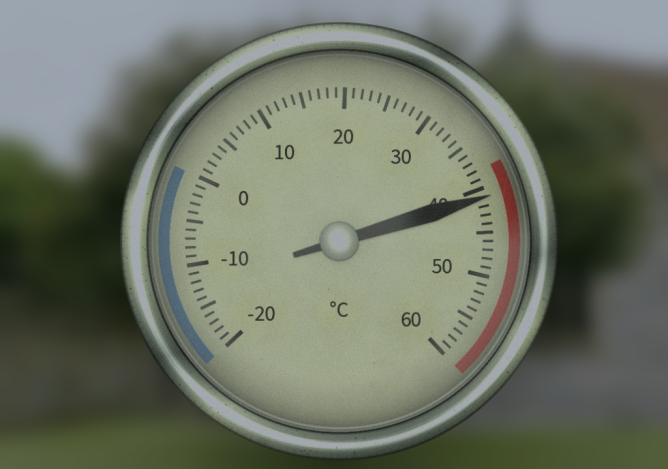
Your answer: 41 °C
